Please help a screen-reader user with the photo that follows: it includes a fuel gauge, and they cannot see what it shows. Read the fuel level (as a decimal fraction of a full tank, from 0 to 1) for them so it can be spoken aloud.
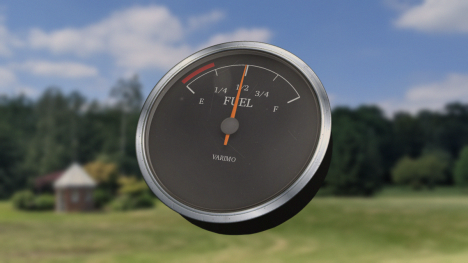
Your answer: 0.5
